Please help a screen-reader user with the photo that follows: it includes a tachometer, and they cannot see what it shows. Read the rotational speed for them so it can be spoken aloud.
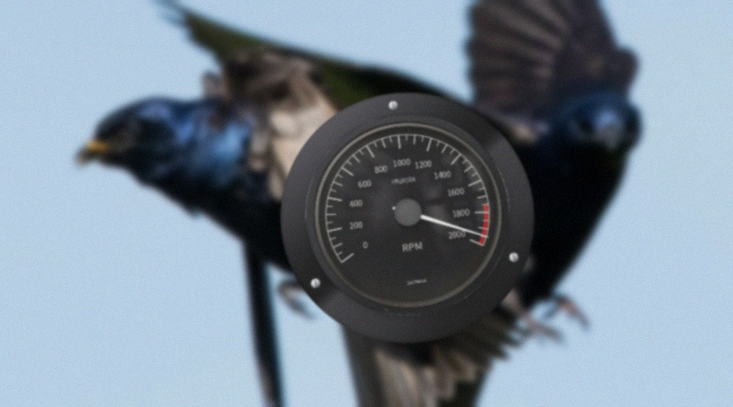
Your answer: 1950 rpm
